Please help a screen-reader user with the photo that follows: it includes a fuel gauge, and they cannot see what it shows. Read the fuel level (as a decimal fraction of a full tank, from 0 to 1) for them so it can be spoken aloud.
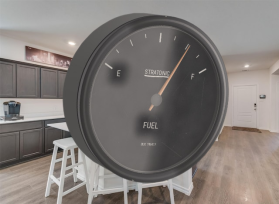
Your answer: 0.75
